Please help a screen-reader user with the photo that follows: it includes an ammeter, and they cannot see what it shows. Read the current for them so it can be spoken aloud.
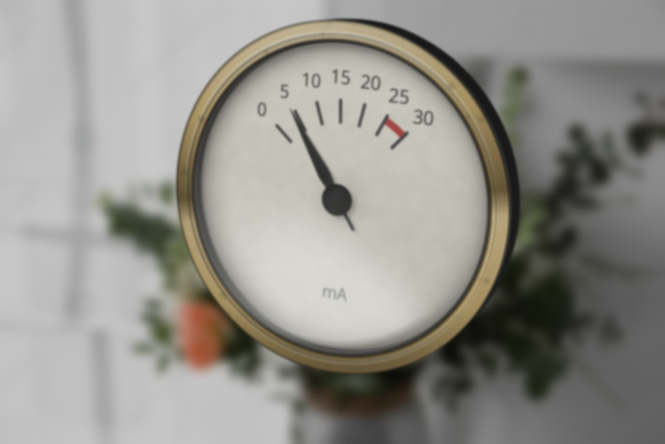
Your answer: 5 mA
